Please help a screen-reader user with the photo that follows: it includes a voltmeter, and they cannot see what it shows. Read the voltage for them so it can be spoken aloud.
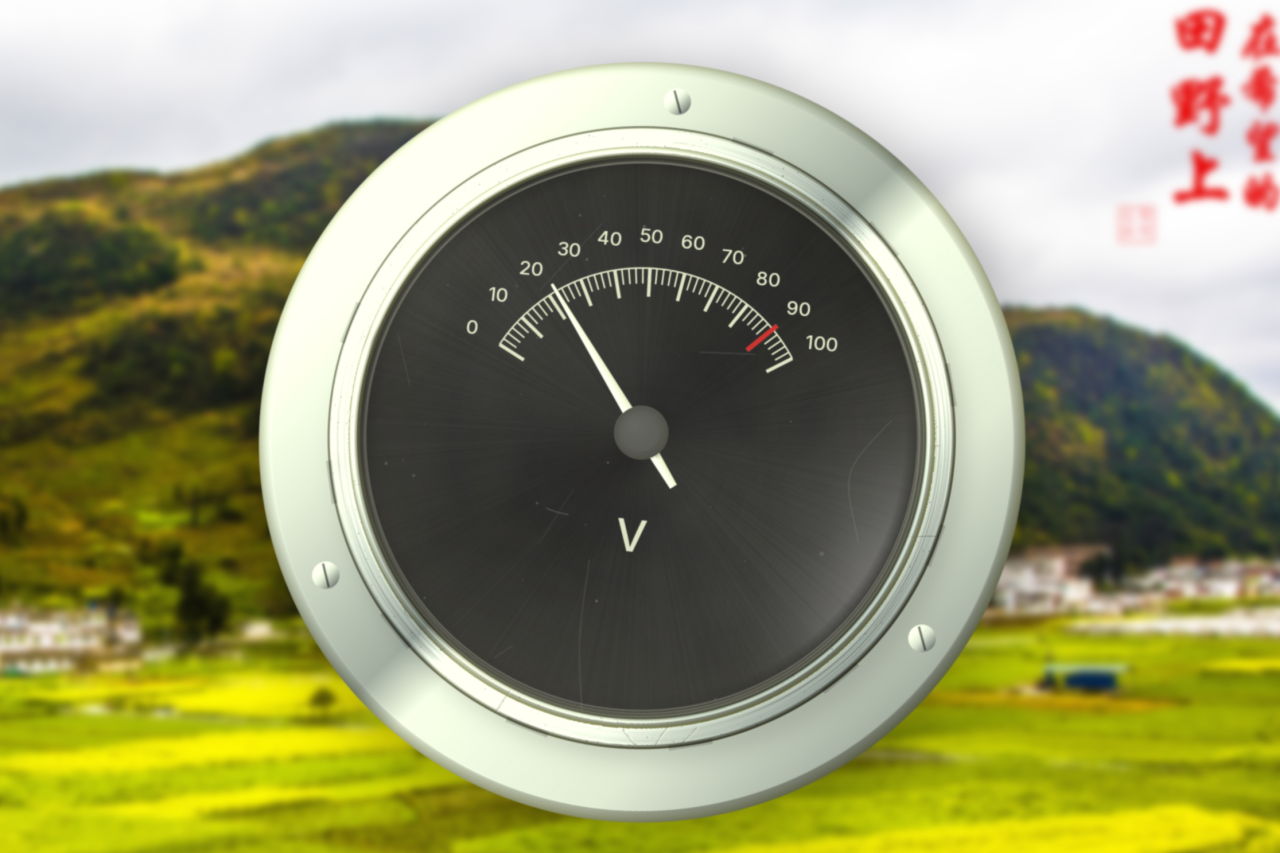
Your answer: 22 V
